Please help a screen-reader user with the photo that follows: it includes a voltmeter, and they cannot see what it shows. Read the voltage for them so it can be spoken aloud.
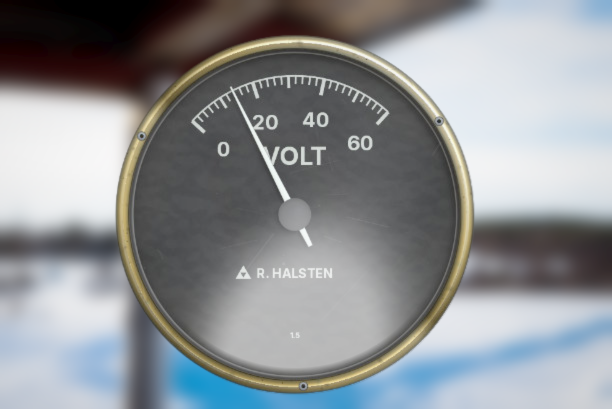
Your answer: 14 V
